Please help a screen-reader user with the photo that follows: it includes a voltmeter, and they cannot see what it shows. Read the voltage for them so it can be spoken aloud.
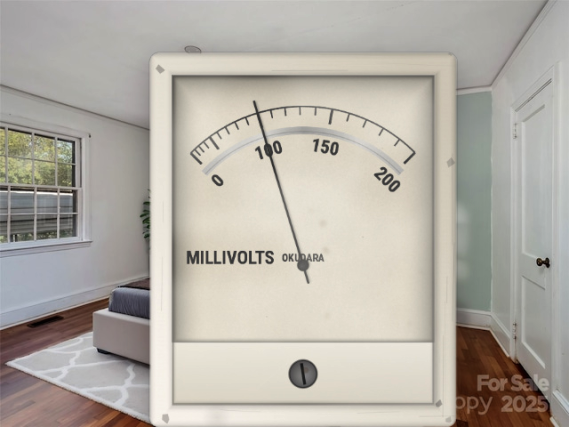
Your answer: 100 mV
